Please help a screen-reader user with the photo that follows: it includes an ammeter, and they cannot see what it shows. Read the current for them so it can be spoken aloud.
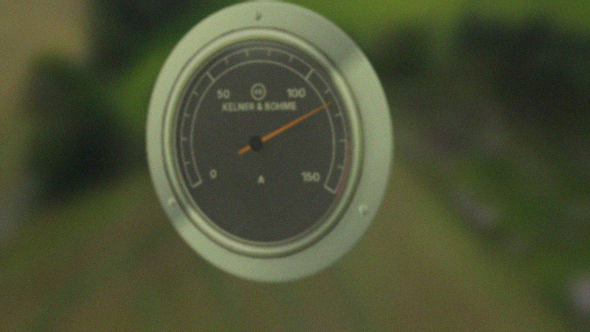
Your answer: 115 A
